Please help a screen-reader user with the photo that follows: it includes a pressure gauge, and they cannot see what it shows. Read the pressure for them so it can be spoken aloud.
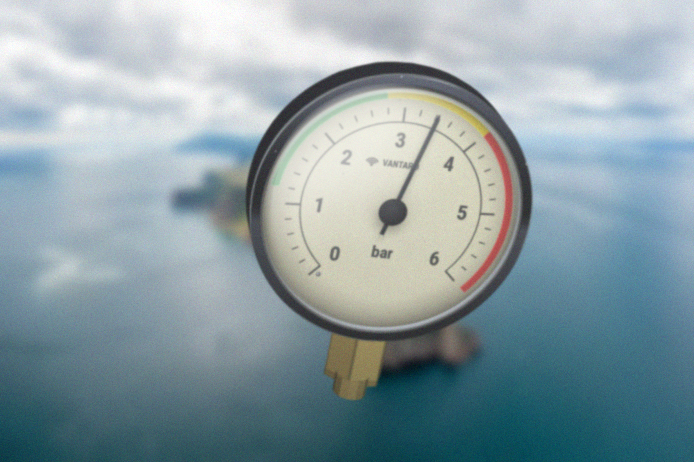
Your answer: 3.4 bar
